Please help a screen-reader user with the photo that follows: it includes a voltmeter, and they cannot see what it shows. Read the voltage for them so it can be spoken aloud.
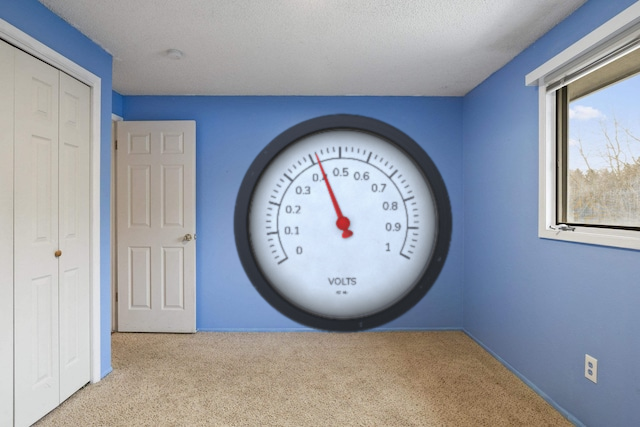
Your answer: 0.42 V
